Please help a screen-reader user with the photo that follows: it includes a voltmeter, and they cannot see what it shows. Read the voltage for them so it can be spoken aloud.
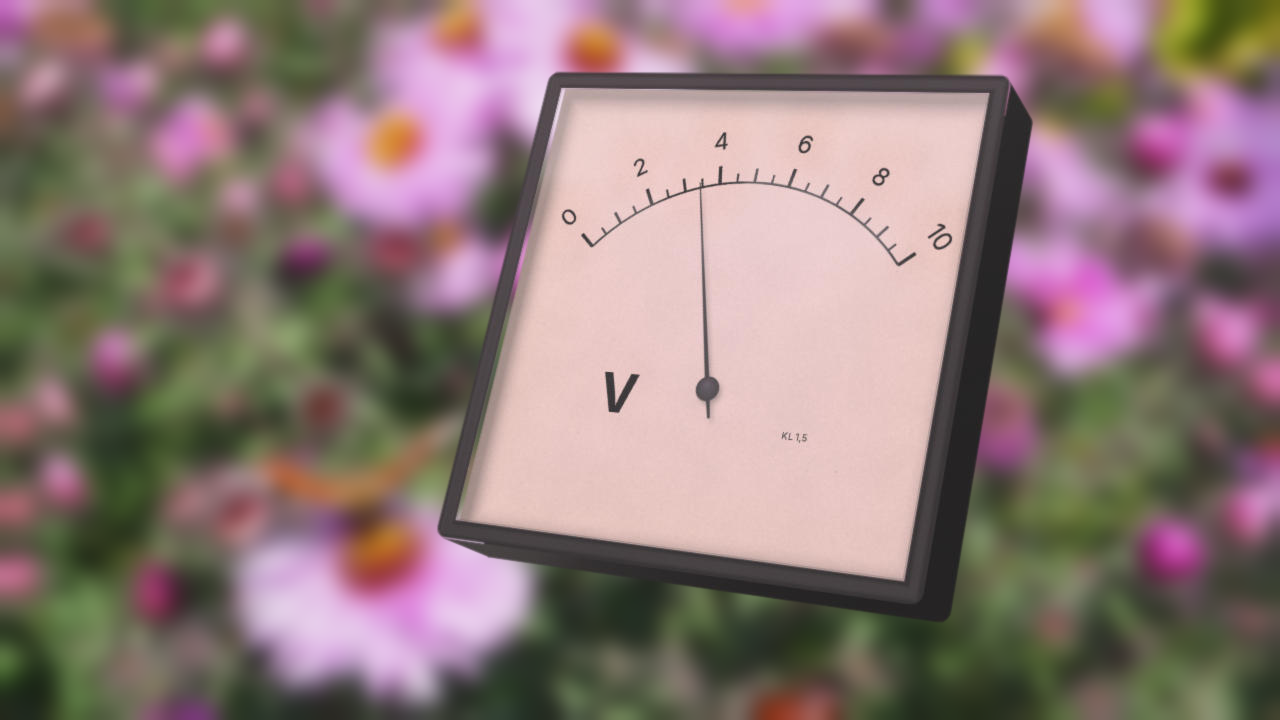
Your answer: 3.5 V
